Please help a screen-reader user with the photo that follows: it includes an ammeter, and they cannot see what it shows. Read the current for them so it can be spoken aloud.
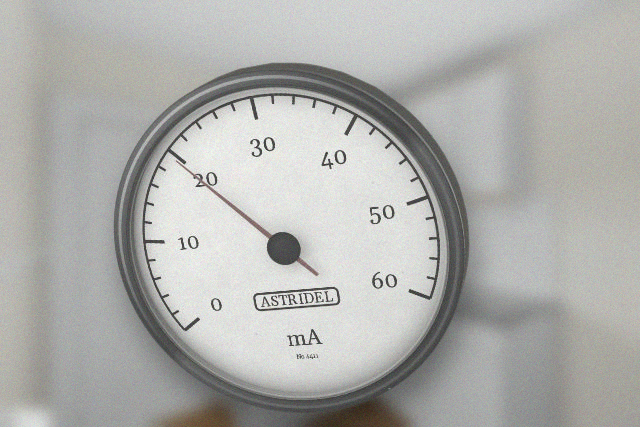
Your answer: 20 mA
